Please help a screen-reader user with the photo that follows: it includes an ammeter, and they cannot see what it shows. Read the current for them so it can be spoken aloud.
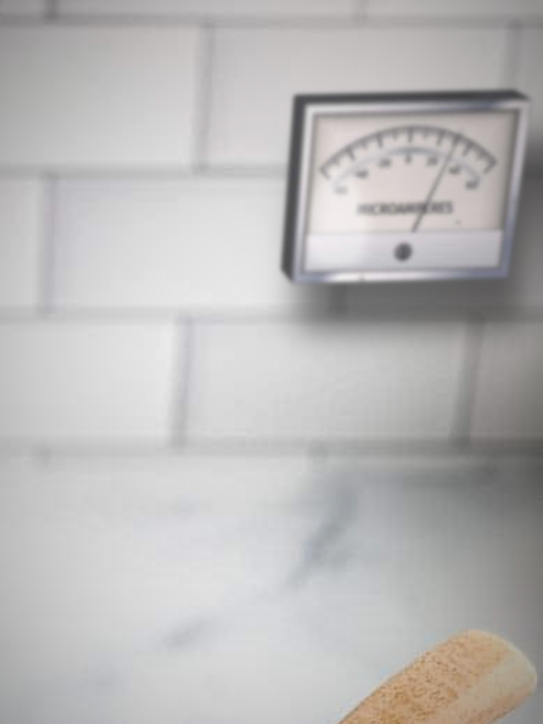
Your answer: 30 µA
